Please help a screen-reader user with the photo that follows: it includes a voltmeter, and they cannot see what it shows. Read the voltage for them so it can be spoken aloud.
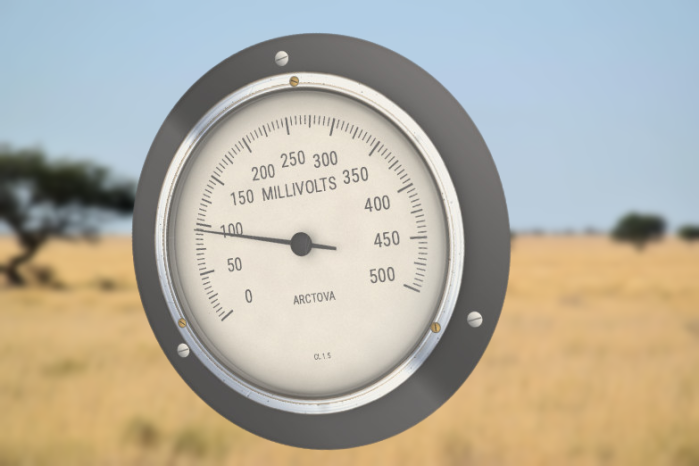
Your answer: 95 mV
